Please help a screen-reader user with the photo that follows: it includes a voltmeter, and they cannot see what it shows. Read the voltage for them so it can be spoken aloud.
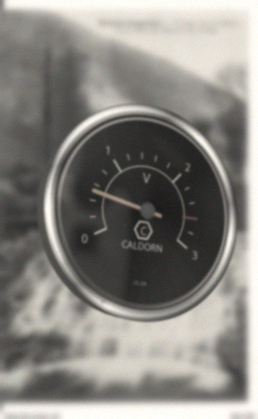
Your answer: 0.5 V
